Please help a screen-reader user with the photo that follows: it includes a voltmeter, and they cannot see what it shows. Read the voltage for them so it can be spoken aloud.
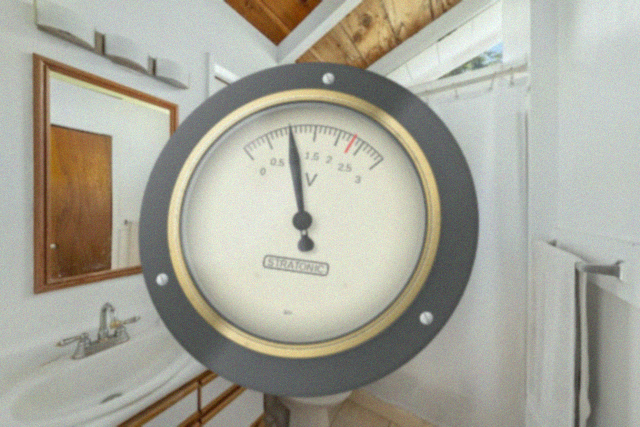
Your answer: 1 V
